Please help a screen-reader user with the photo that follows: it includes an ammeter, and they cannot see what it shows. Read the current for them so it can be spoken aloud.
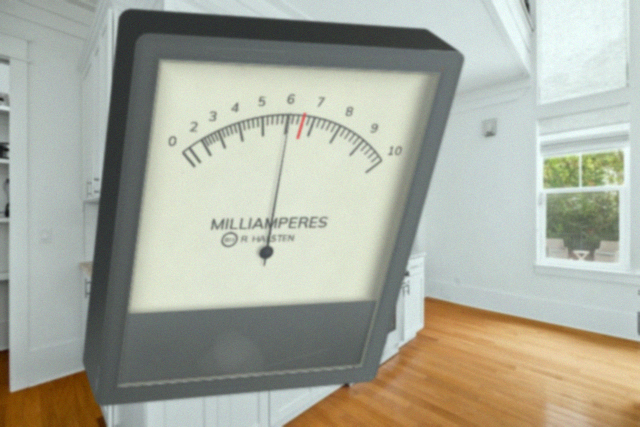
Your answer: 6 mA
